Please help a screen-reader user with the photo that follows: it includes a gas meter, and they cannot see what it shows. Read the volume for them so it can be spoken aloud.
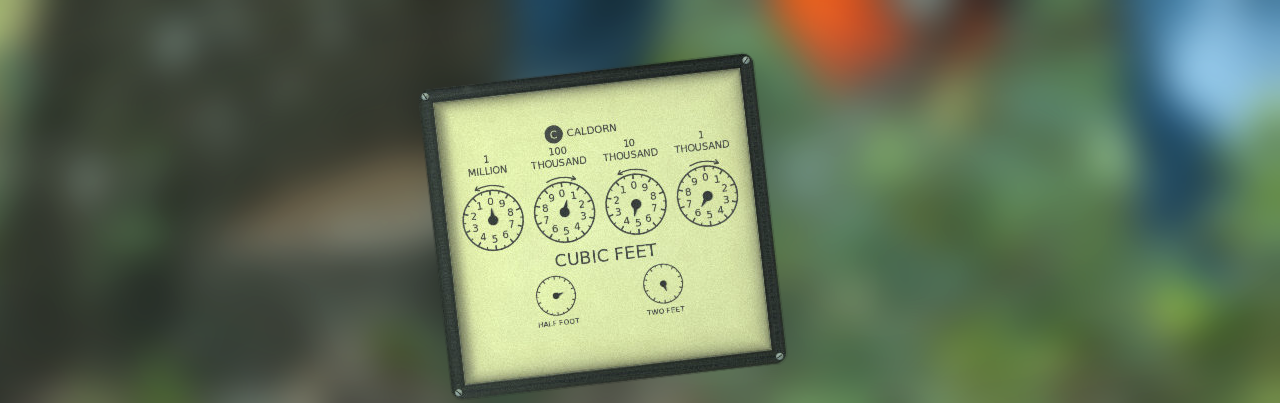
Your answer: 4600 ft³
